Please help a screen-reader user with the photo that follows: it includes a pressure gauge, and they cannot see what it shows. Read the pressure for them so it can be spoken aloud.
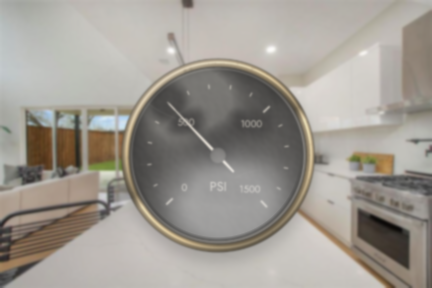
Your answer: 500 psi
